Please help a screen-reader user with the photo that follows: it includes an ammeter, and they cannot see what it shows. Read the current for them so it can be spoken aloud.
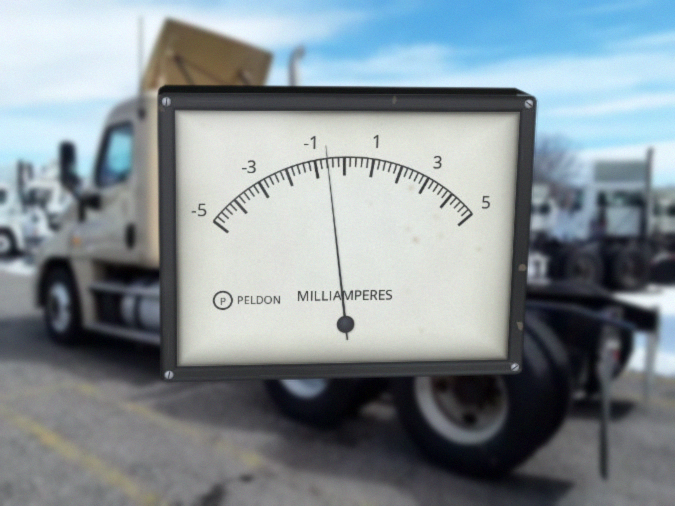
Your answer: -0.6 mA
